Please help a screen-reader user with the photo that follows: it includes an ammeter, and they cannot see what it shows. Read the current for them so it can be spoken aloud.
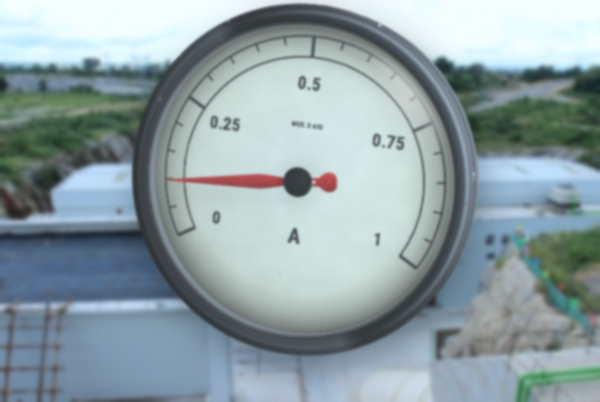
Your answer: 0.1 A
